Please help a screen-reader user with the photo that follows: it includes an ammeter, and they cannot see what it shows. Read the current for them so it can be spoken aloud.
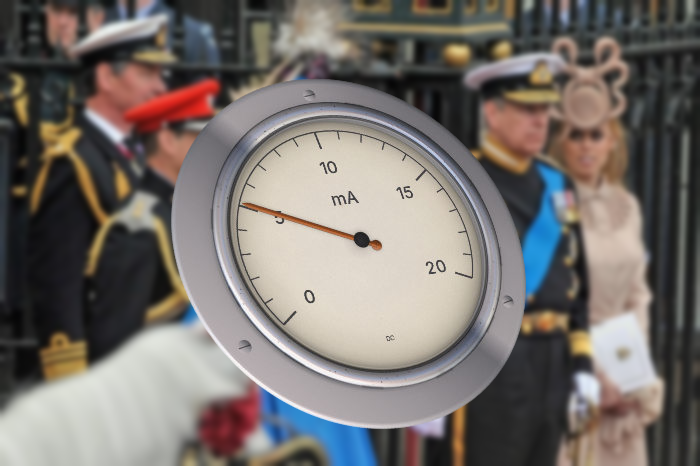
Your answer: 5 mA
